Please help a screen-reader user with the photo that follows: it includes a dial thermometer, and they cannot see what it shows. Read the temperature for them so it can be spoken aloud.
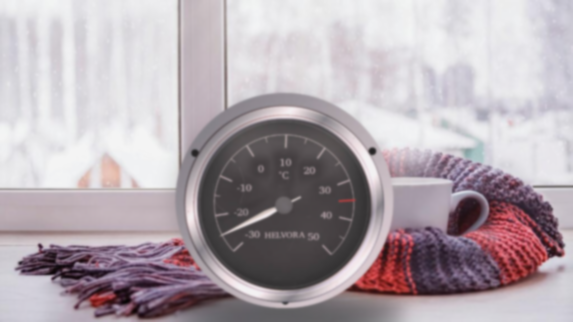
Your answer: -25 °C
